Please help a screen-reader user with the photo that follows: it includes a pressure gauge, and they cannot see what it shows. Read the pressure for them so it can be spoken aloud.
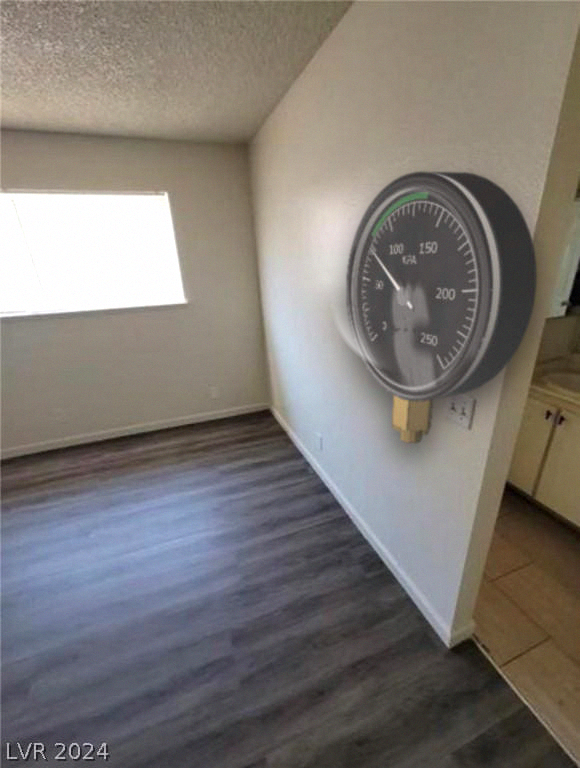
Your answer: 75 kPa
